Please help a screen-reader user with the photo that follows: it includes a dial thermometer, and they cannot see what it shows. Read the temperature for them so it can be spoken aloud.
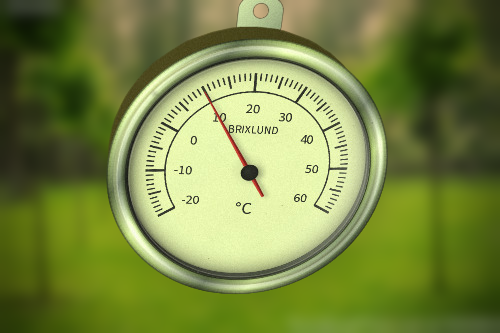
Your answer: 10 °C
